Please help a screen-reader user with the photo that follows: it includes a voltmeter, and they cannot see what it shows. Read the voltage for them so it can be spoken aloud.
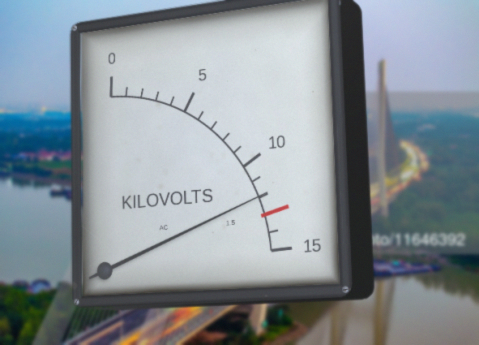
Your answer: 12 kV
